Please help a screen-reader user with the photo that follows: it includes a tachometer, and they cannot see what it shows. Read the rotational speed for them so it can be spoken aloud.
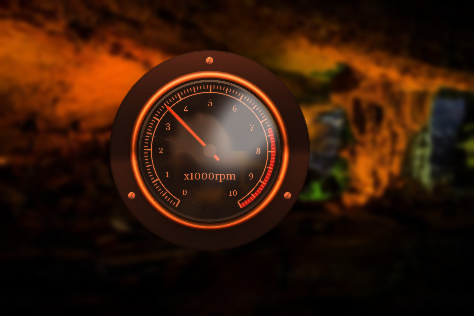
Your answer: 3500 rpm
